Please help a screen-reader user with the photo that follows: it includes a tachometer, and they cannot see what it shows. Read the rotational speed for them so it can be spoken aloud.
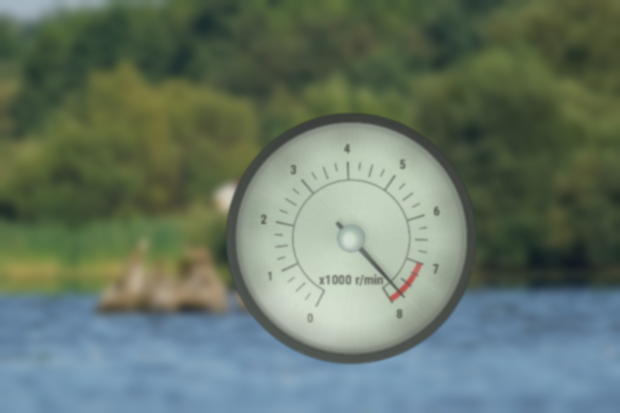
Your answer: 7750 rpm
